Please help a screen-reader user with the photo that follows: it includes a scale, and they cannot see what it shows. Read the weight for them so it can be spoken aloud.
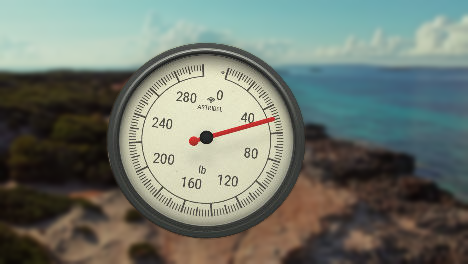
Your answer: 50 lb
